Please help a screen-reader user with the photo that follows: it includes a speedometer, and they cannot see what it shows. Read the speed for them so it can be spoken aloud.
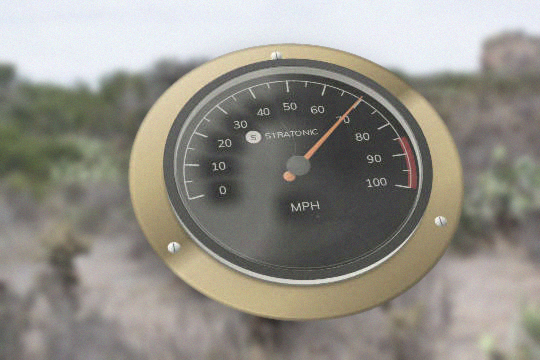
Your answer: 70 mph
